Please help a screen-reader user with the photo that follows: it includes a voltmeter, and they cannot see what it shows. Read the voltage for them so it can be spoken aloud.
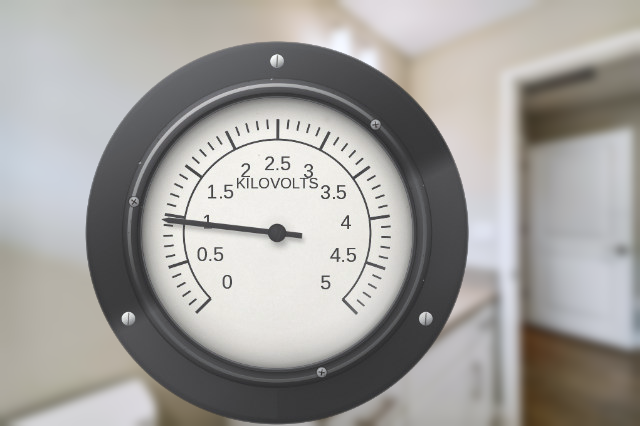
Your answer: 0.95 kV
